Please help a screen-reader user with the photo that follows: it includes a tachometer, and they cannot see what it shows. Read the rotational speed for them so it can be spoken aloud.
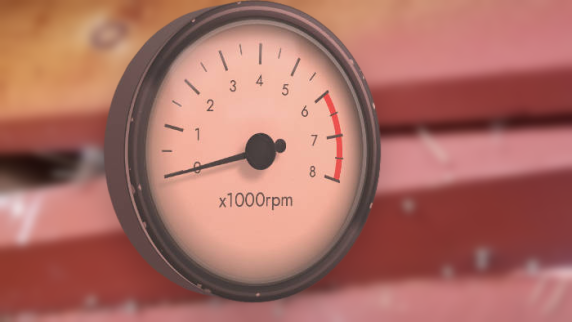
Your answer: 0 rpm
